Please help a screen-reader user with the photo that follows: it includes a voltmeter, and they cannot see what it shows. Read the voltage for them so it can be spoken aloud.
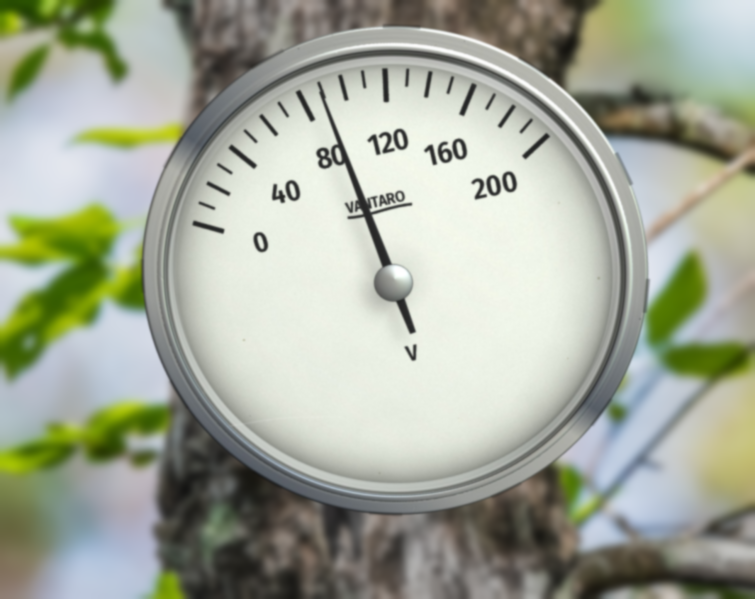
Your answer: 90 V
